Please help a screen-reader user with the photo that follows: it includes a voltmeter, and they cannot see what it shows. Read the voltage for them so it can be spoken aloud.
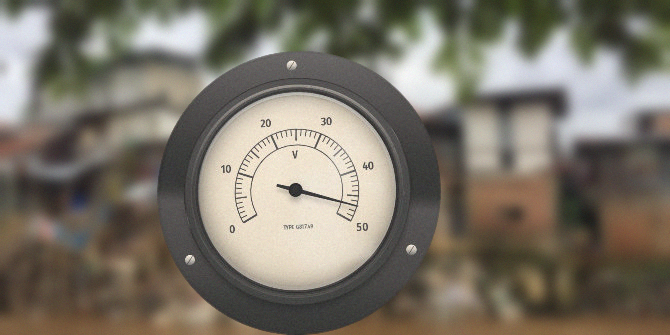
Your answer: 47 V
